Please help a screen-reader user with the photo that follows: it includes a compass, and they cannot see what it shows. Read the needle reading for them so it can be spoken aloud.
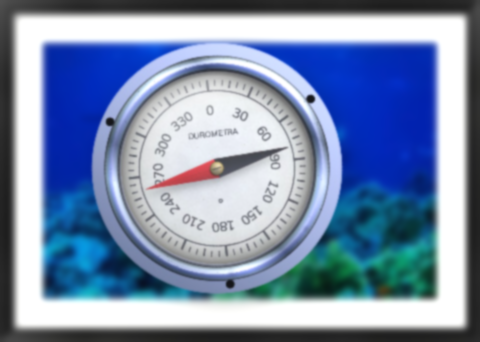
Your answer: 260 °
